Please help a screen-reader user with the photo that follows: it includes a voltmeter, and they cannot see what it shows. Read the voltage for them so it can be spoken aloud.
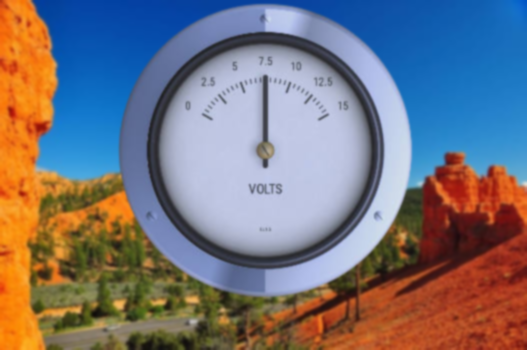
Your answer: 7.5 V
